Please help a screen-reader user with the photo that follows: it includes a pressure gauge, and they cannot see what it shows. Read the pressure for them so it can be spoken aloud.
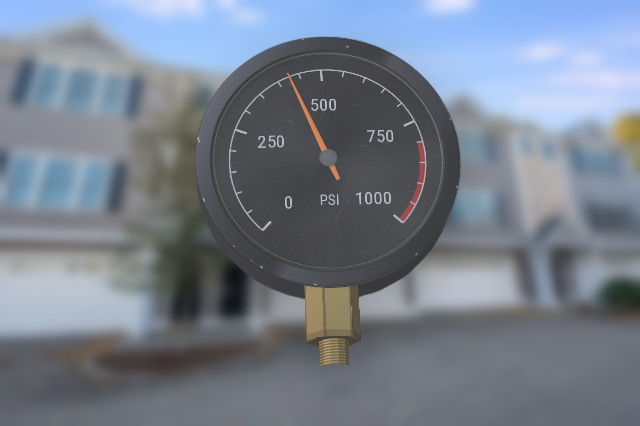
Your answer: 425 psi
